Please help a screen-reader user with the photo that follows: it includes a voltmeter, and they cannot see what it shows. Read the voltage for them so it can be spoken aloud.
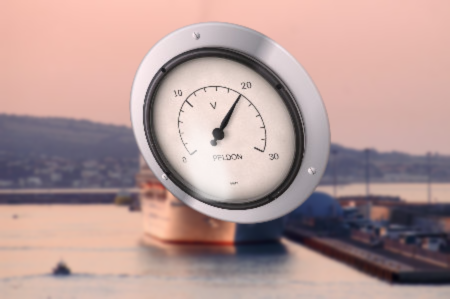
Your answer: 20 V
